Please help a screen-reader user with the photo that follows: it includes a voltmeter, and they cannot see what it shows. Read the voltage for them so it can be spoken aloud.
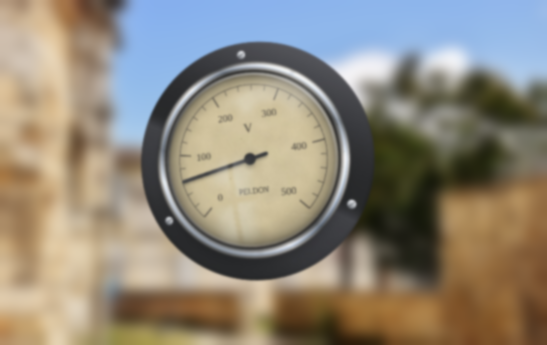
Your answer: 60 V
